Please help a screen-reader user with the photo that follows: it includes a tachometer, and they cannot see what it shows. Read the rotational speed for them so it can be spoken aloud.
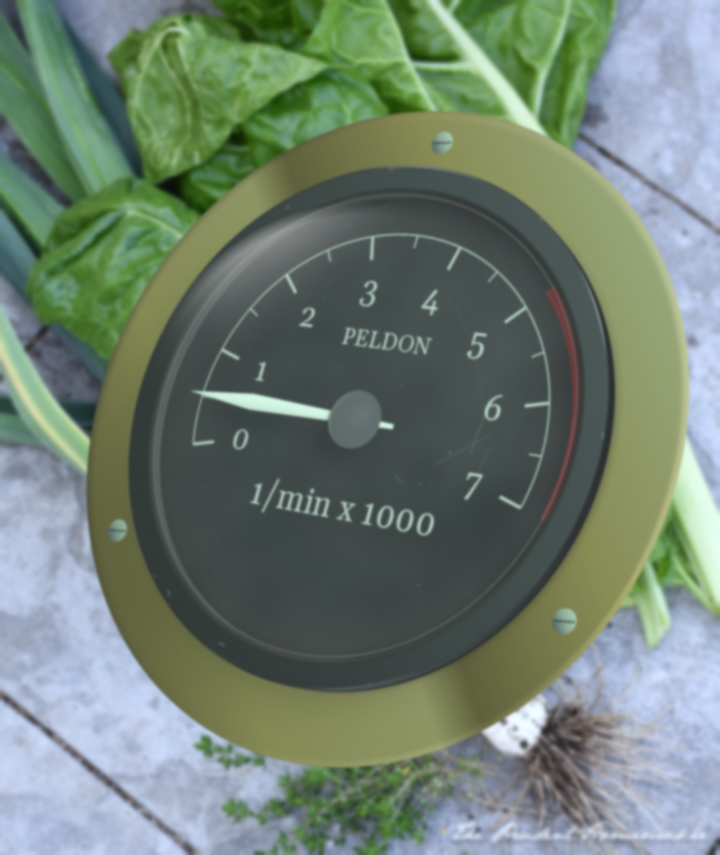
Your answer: 500 rpm
